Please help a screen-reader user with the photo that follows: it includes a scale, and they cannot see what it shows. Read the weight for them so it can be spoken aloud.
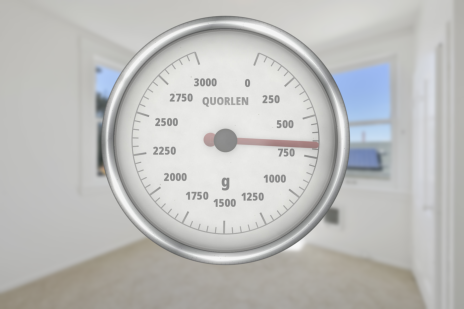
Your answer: 675 g
